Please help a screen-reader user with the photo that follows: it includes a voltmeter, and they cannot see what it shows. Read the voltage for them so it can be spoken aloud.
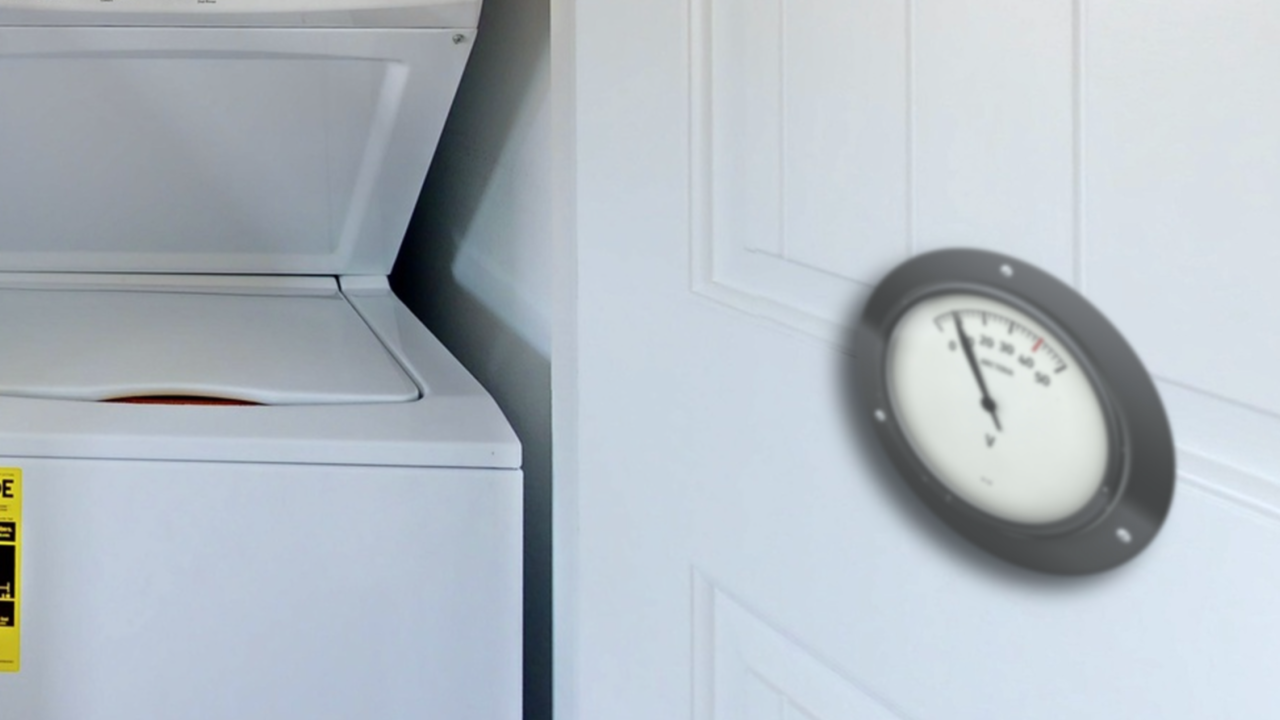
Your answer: 10 V
